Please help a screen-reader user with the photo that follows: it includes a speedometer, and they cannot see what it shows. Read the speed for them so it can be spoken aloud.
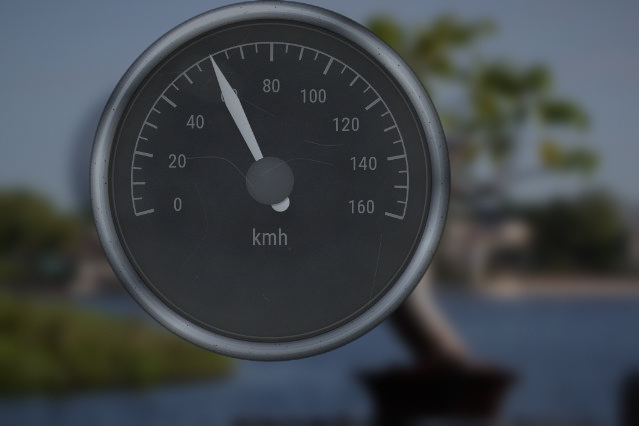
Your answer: 60 km/h
